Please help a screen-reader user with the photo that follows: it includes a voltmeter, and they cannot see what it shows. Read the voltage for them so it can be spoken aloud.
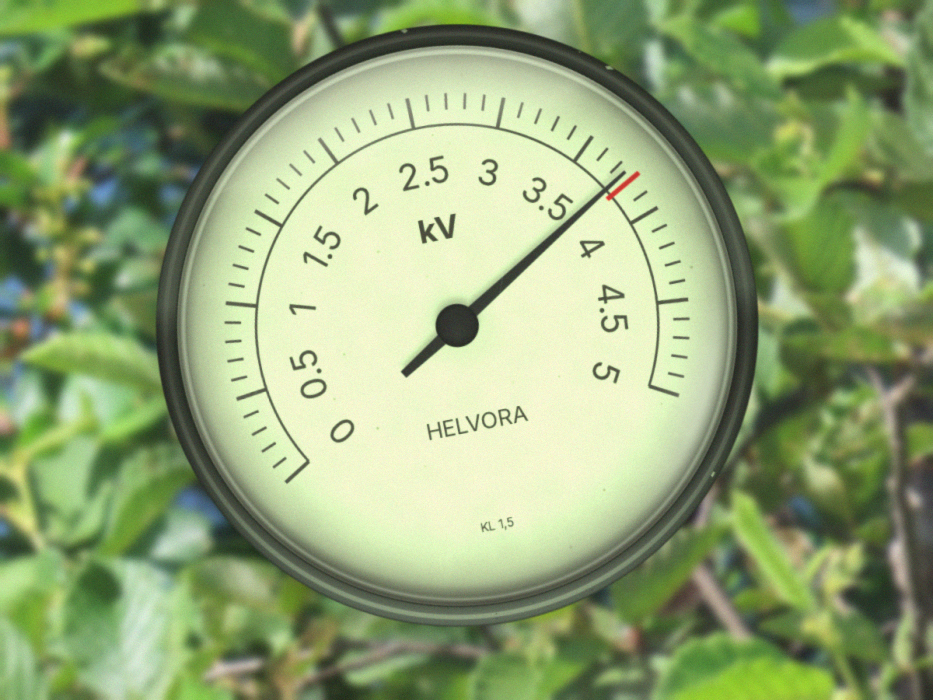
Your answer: 3.75 kV
